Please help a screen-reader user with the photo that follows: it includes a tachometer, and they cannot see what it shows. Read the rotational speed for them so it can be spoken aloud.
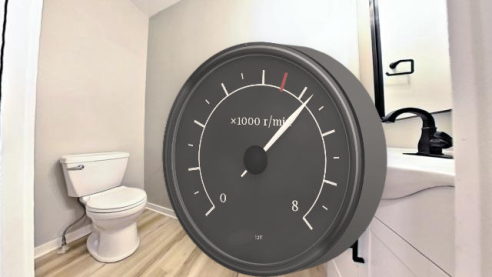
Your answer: 5250 rpm
